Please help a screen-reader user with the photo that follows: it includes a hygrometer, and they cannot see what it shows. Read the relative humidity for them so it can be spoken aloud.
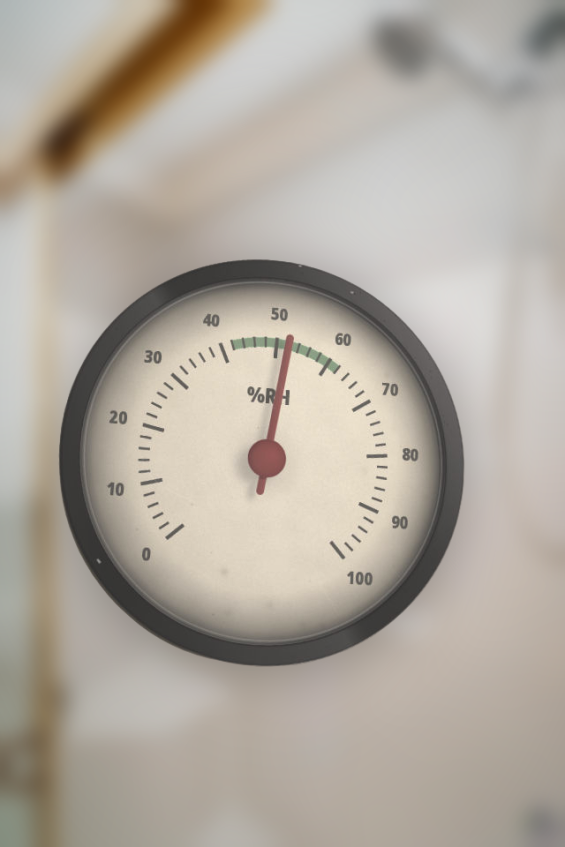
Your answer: 52 %
